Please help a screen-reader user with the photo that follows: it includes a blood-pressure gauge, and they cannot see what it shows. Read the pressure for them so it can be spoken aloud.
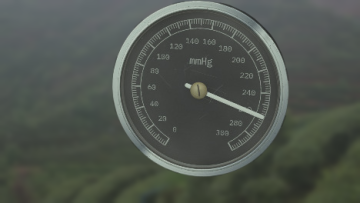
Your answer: 260 mmHg
